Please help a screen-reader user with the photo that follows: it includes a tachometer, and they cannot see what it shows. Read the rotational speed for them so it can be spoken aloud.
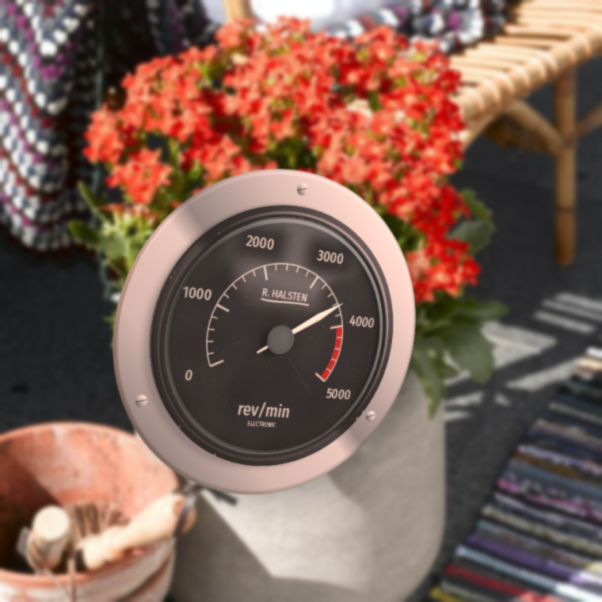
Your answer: 3600 rpm
